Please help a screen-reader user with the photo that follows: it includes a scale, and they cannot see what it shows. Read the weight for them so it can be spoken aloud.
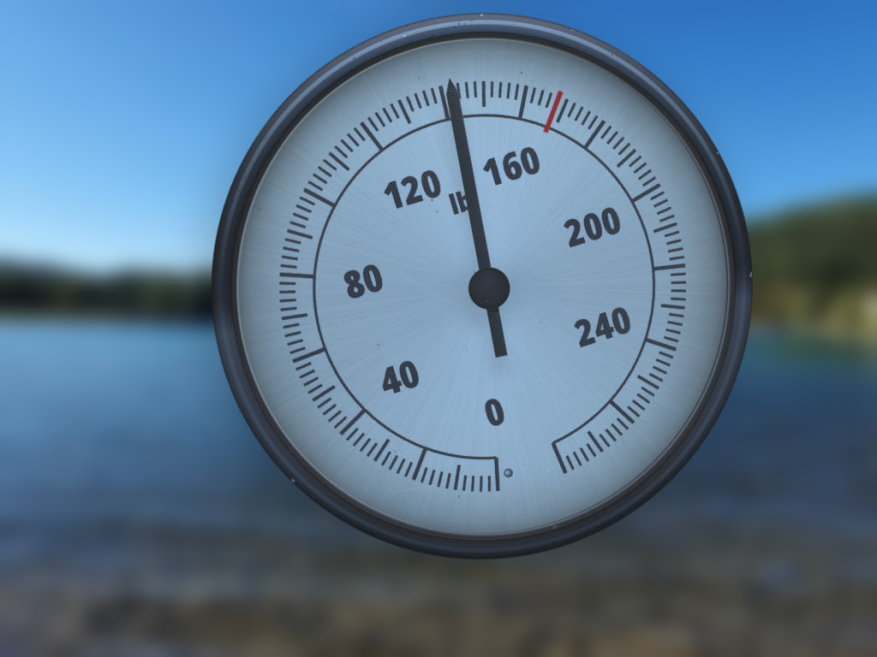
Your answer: 142 lb
